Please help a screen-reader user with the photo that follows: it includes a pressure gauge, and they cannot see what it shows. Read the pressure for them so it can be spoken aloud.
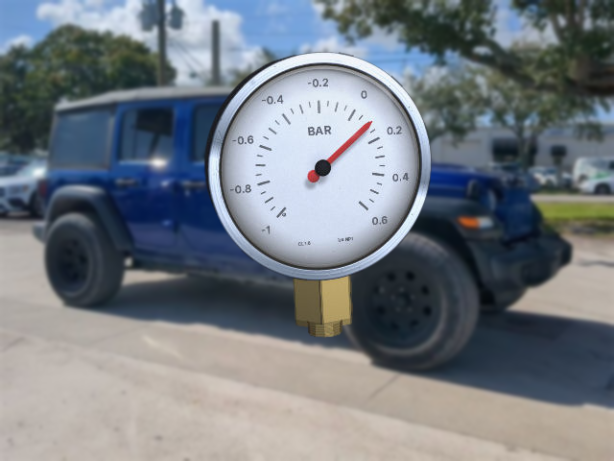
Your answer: 0.1 bar
